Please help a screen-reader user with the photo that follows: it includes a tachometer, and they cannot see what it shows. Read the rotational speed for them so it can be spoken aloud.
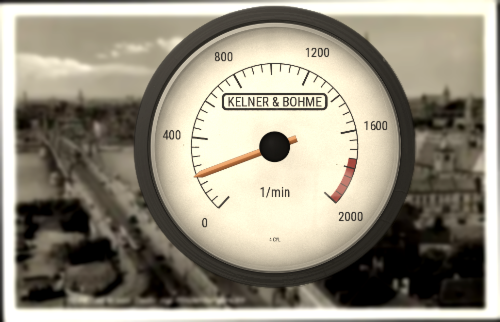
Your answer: 200 rpm
